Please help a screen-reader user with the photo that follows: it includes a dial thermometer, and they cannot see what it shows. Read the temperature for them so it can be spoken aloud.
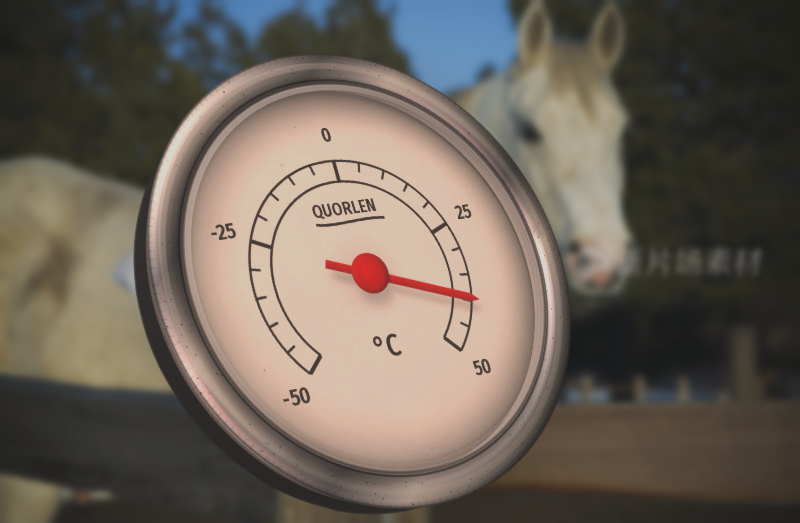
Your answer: 40 °C
